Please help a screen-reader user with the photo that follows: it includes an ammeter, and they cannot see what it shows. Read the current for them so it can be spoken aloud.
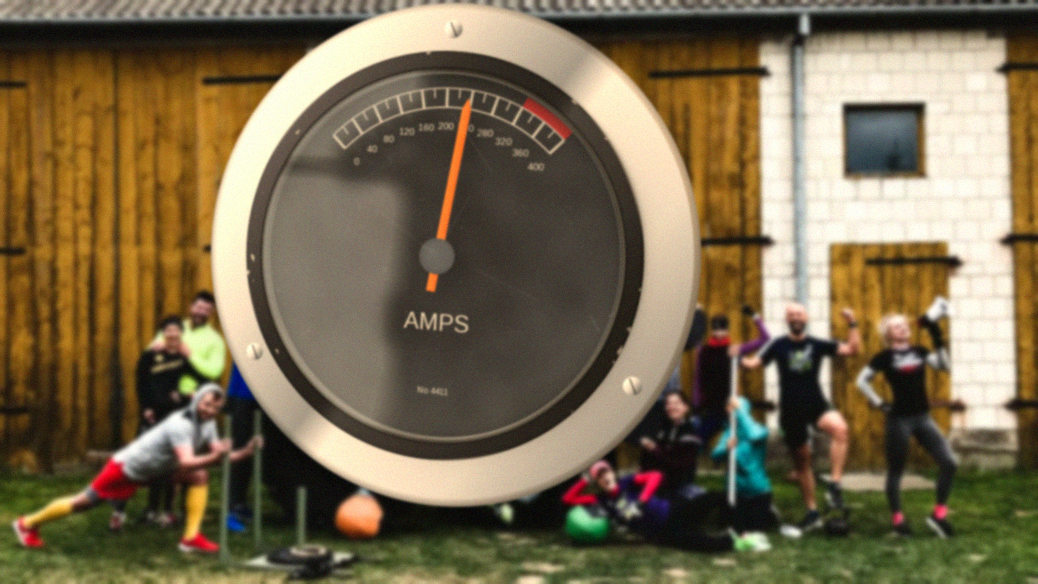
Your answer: 240 A
